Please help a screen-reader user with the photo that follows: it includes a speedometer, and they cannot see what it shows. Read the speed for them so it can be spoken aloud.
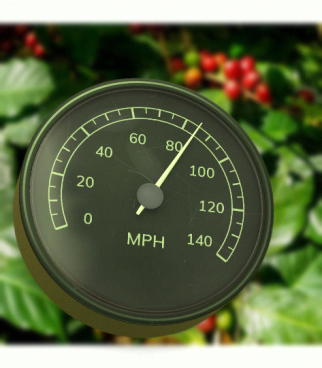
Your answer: 85 mph
